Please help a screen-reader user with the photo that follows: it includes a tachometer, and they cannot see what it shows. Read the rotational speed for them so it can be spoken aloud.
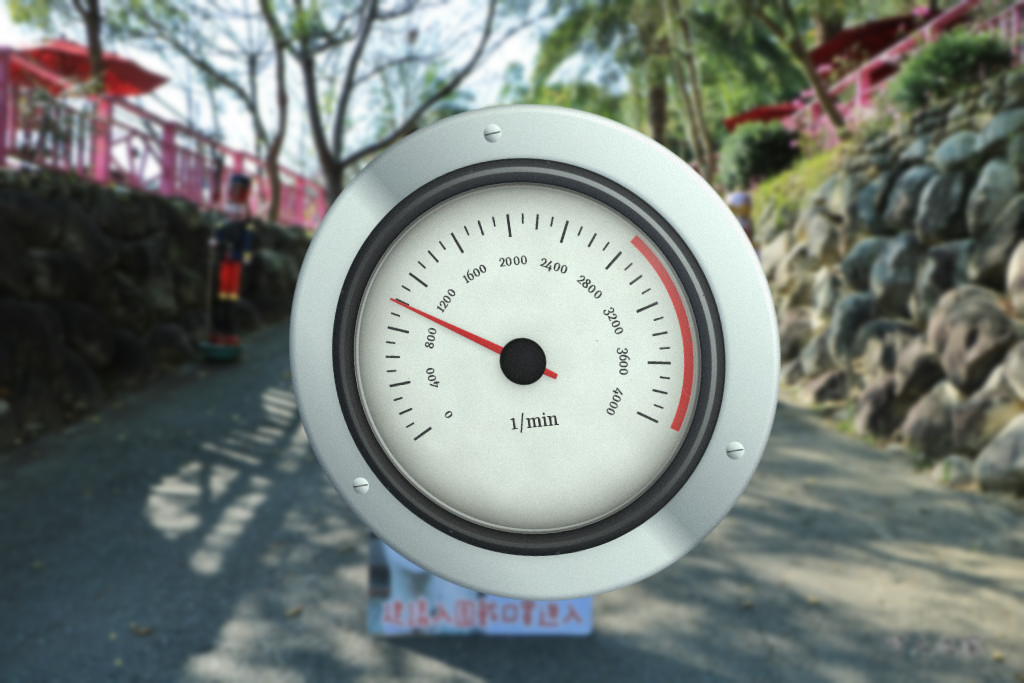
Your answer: 1000 rpm
